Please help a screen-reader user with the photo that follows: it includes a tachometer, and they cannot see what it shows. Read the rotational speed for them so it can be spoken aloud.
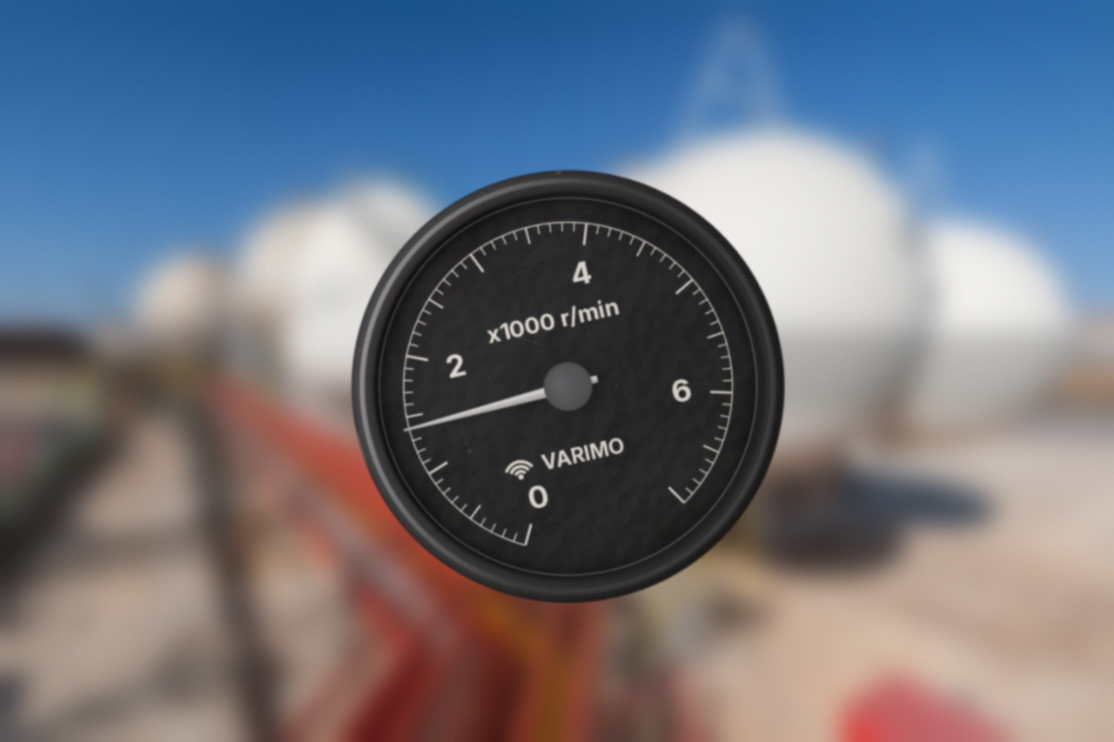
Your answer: 1400 rpm
